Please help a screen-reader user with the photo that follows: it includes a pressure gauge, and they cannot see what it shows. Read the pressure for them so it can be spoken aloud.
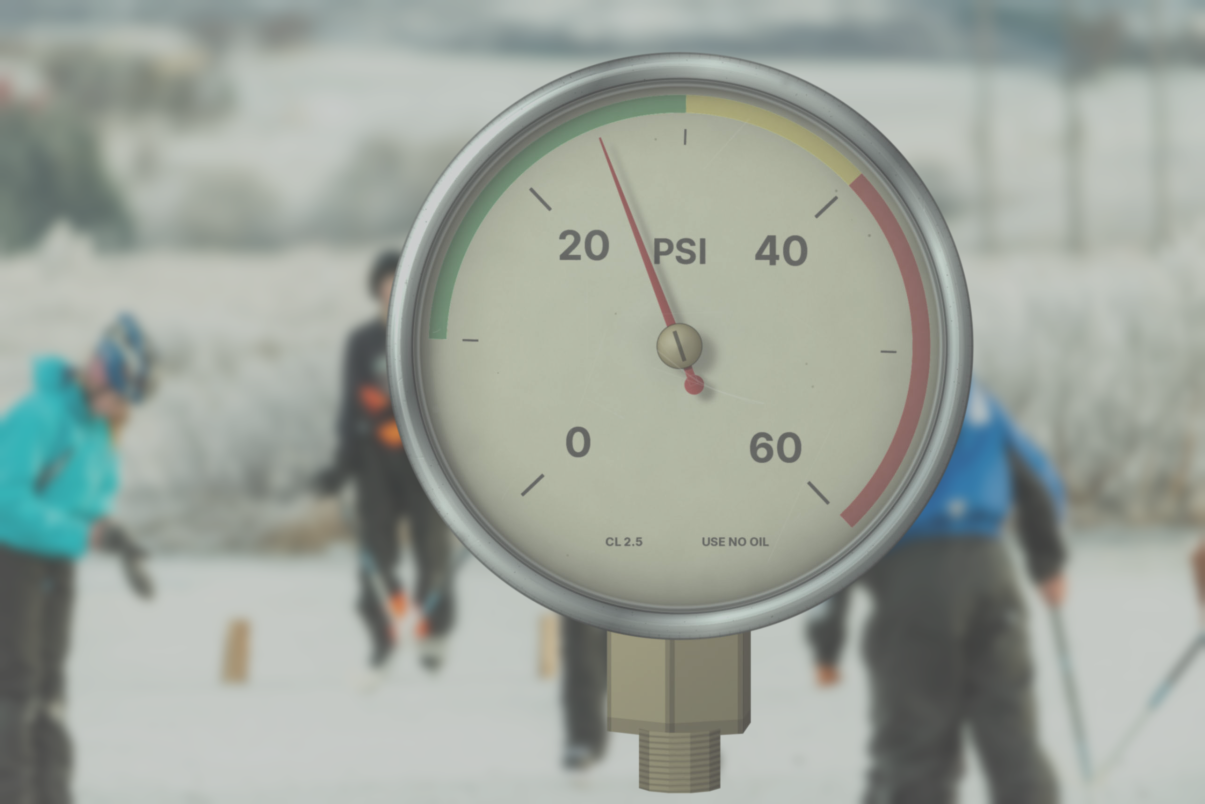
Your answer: 25 psi
